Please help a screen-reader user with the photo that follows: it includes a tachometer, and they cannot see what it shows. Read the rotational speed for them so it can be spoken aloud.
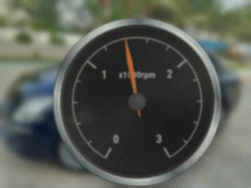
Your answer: 1400 rpm
